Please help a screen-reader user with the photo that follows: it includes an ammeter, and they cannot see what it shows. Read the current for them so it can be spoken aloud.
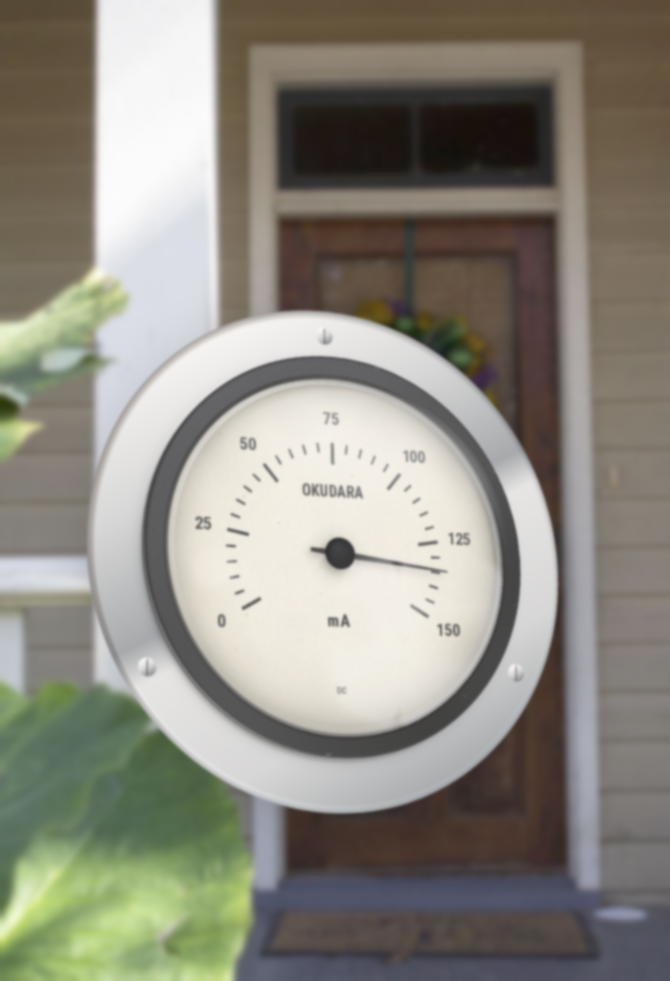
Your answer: 135 mA
